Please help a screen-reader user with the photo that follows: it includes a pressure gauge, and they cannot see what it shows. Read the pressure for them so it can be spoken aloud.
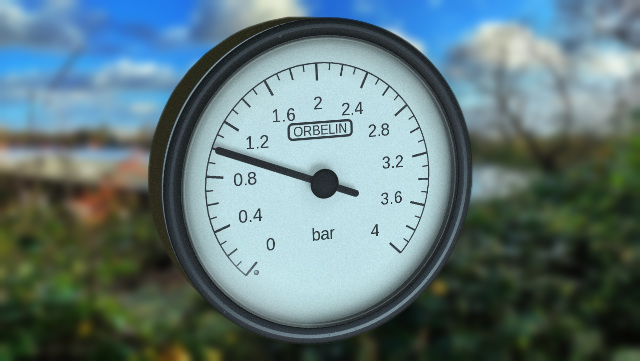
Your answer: 1 bar
